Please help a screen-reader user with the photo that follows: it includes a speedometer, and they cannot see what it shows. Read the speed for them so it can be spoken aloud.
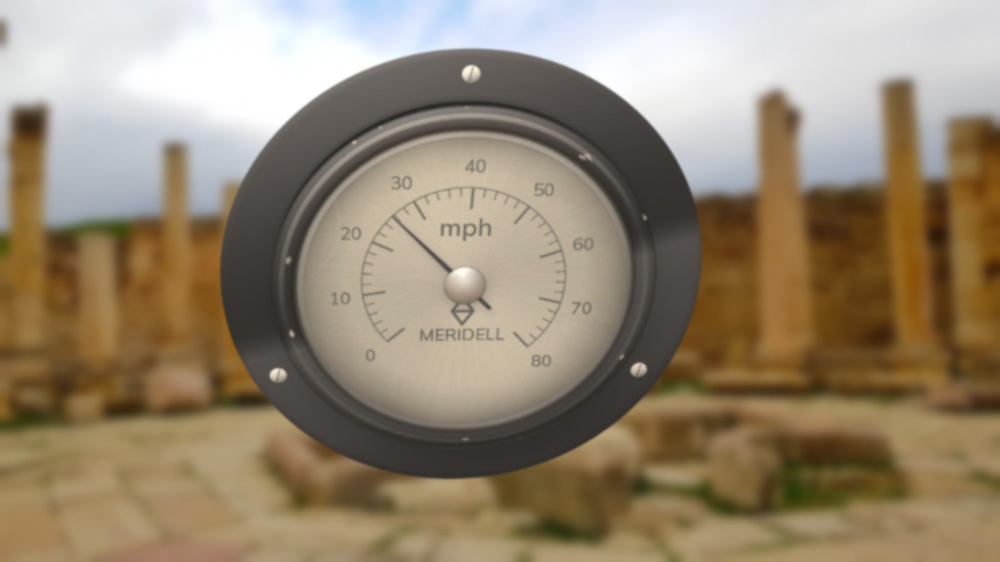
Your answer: 26 mph
